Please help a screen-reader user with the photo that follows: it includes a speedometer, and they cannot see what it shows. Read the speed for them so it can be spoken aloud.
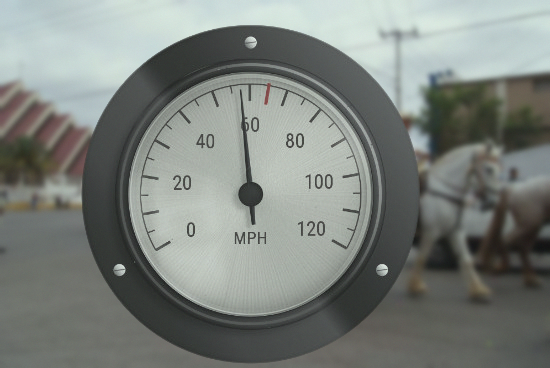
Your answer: 57.5 mph
